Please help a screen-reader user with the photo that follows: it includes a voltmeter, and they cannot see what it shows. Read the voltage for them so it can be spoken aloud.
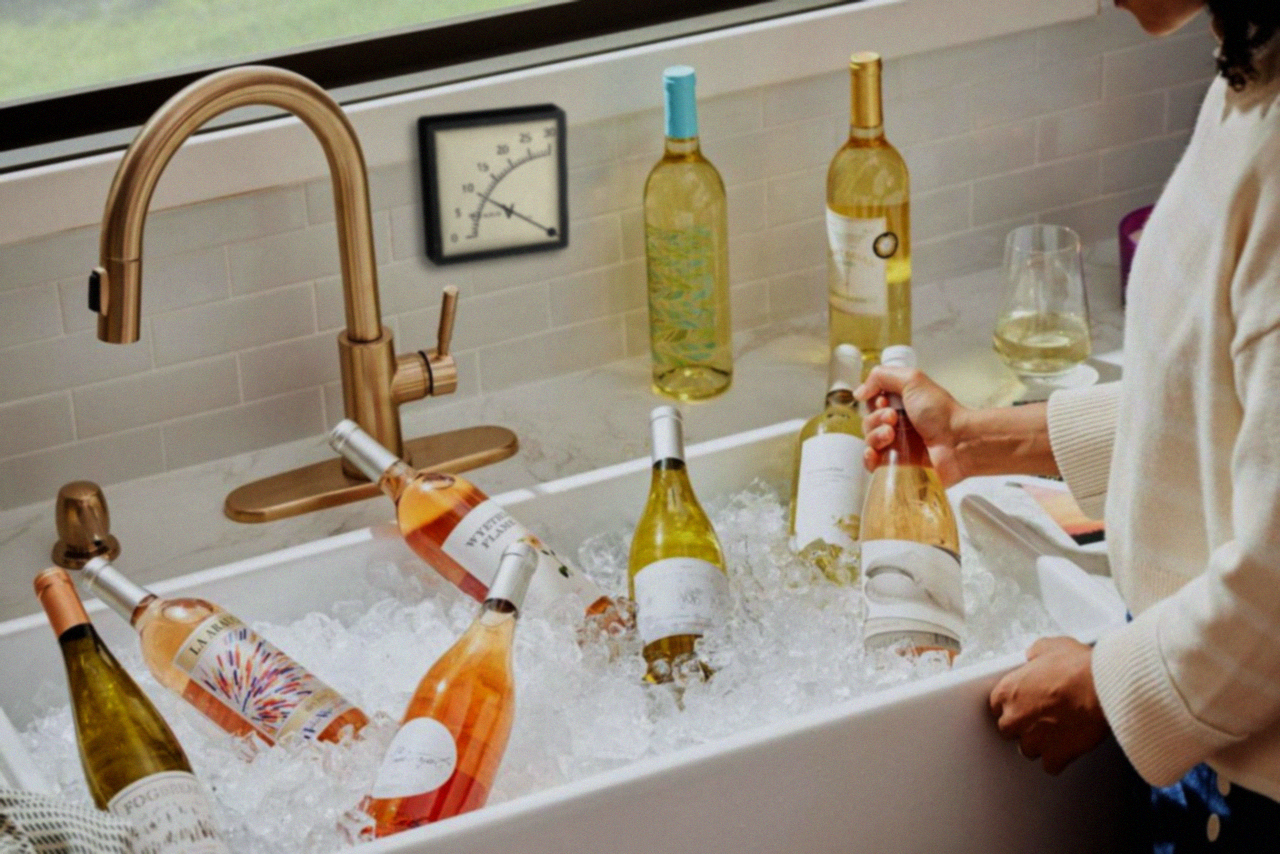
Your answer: 10 V
